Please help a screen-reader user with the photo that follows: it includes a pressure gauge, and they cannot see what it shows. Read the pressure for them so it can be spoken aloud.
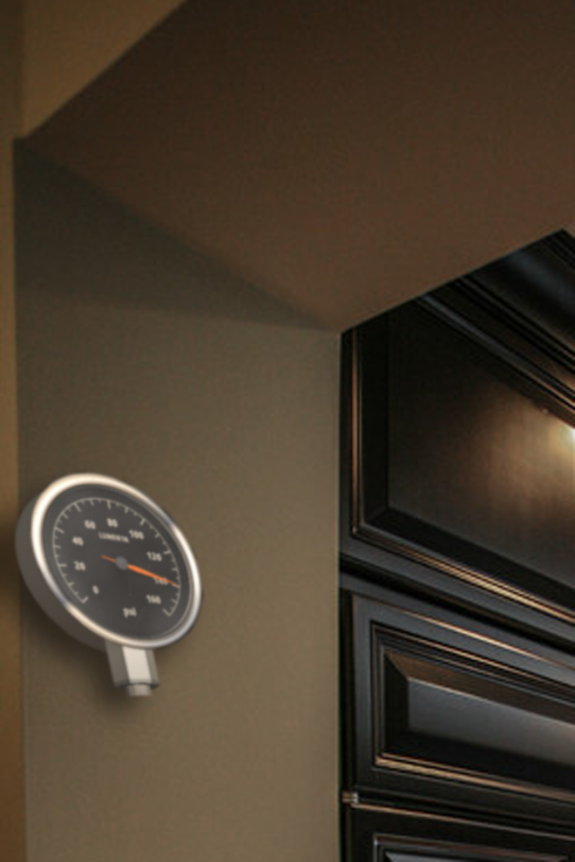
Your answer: 140 psi
